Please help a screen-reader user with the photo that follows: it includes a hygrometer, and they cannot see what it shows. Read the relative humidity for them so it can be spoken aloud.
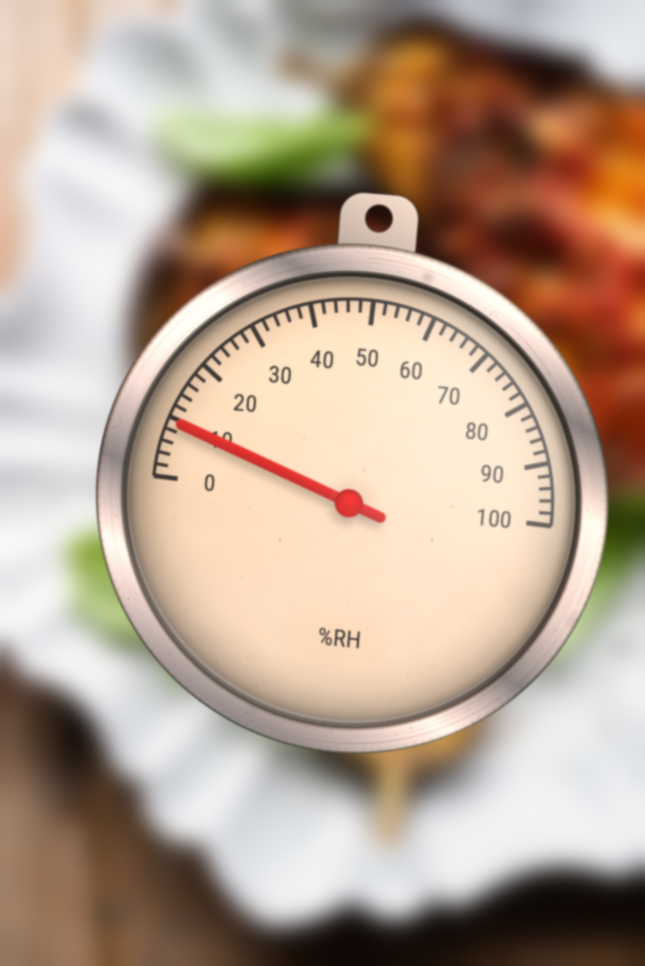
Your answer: 10 %
